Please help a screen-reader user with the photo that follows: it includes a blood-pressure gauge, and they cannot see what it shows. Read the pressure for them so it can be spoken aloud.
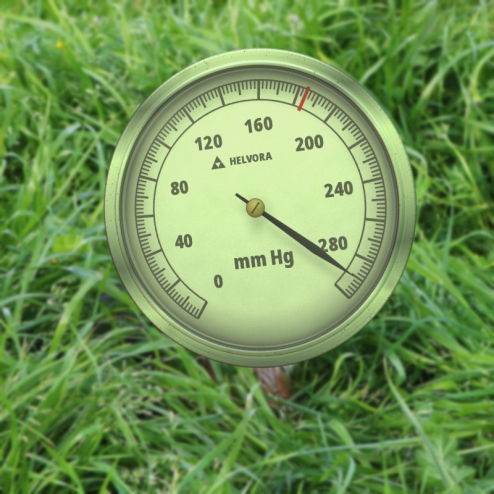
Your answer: 290 mmHg
